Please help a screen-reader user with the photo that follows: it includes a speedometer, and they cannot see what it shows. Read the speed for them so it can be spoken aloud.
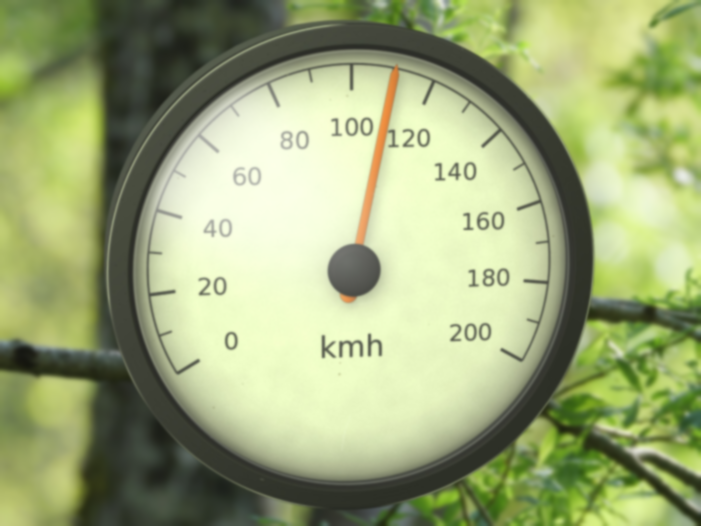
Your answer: 110 km/h
